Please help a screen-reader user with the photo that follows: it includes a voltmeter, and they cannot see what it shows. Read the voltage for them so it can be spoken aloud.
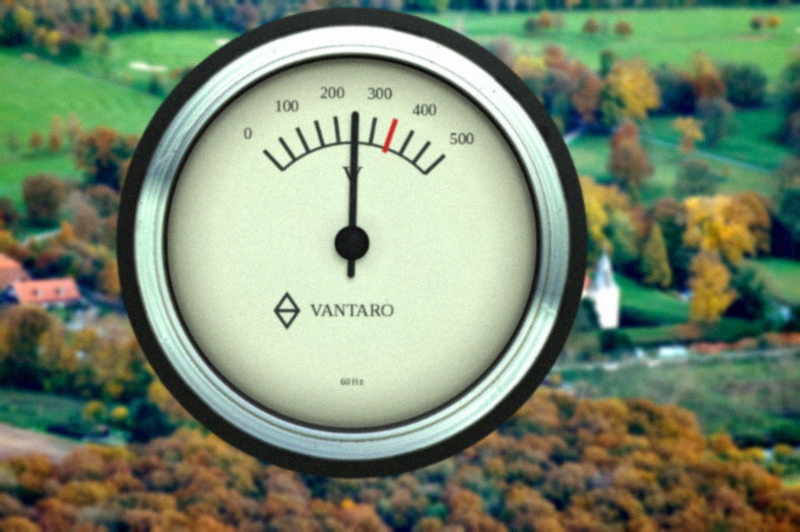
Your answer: 250 V
